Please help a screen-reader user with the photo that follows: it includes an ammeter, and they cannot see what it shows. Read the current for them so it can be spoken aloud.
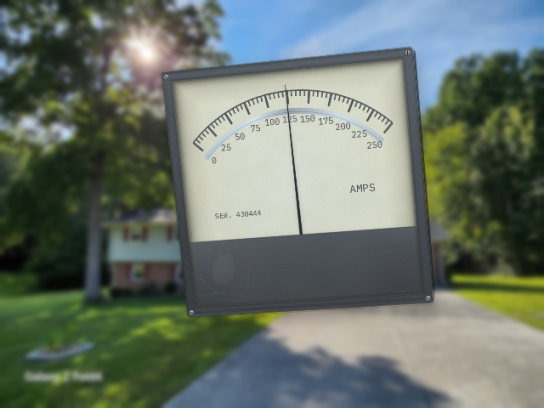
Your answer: 125 A
